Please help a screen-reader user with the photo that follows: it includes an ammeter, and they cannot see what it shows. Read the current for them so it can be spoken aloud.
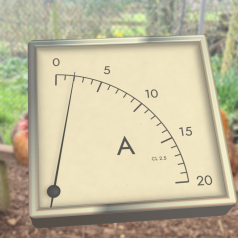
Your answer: 2 A
